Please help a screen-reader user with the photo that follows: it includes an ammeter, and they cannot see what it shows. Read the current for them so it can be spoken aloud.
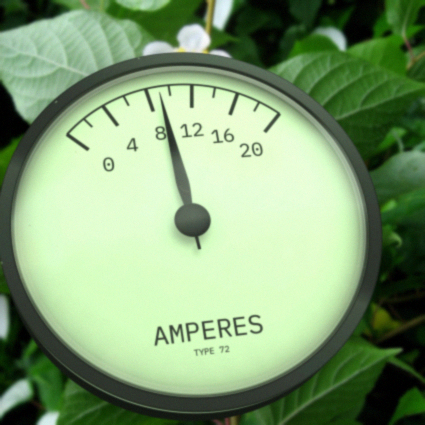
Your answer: 9 A
